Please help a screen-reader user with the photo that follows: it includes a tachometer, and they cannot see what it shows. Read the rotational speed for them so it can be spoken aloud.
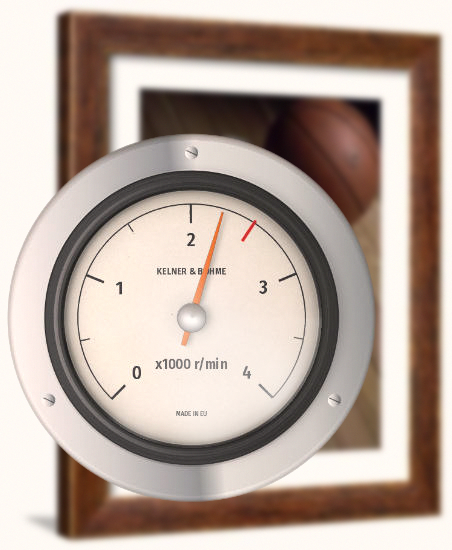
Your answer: 2250 rpm
